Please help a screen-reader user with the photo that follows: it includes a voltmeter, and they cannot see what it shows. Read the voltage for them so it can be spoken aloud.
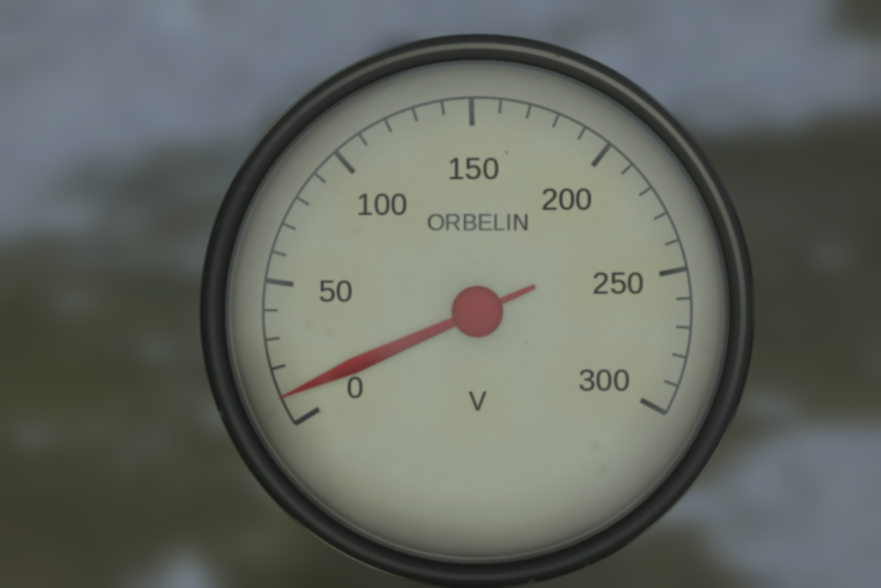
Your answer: 10 V
